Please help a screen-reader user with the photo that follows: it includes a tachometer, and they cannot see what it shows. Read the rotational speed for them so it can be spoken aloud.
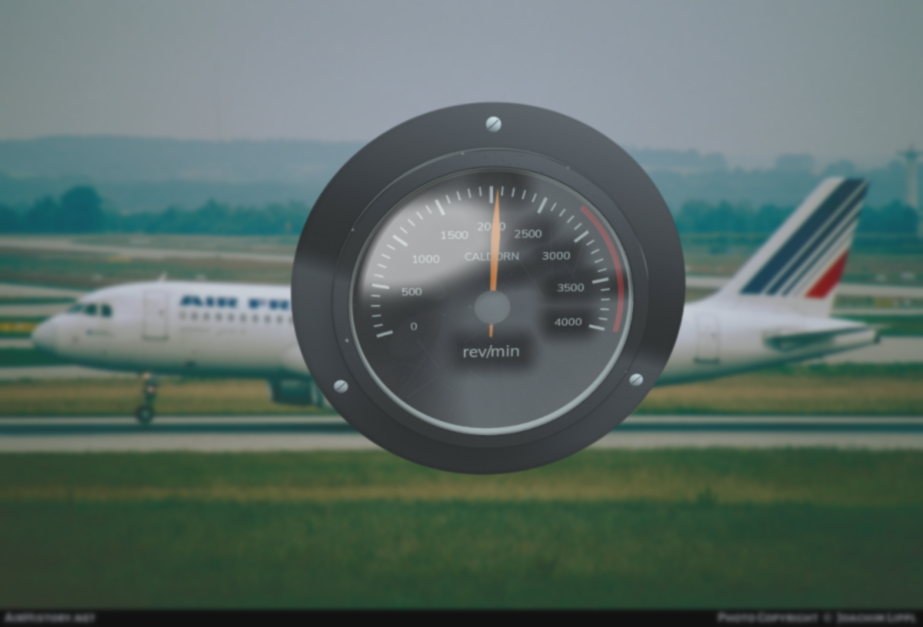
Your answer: 2050 rpm
